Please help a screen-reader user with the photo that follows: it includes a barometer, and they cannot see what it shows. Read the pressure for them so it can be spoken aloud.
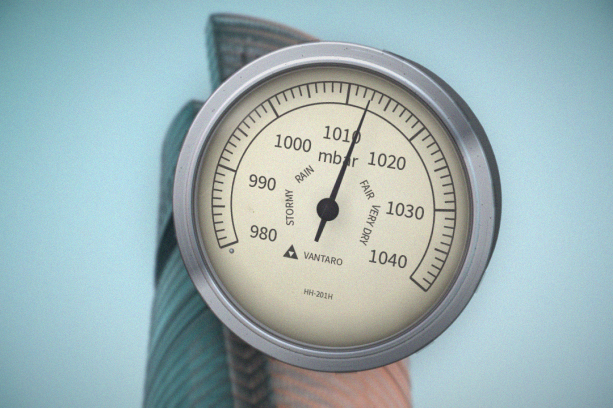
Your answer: 1013 mbar
